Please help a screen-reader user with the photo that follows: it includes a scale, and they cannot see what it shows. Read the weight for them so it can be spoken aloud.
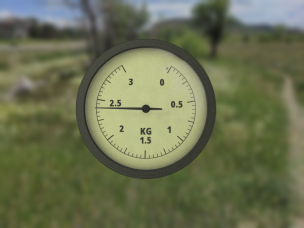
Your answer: 2.4 kg
